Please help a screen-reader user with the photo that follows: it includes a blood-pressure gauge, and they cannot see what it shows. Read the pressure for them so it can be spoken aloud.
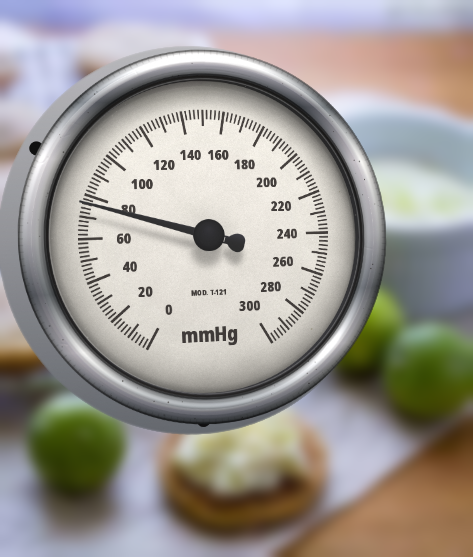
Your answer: 76 mmHg
